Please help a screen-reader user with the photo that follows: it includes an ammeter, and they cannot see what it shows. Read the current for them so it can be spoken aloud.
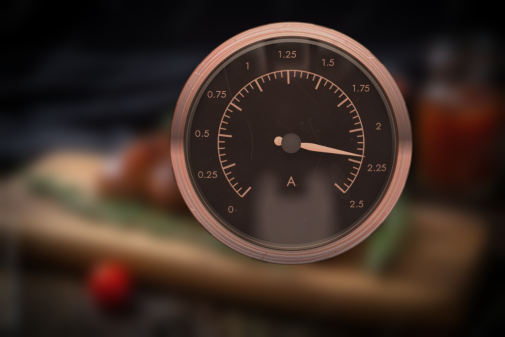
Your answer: 2.2 A
